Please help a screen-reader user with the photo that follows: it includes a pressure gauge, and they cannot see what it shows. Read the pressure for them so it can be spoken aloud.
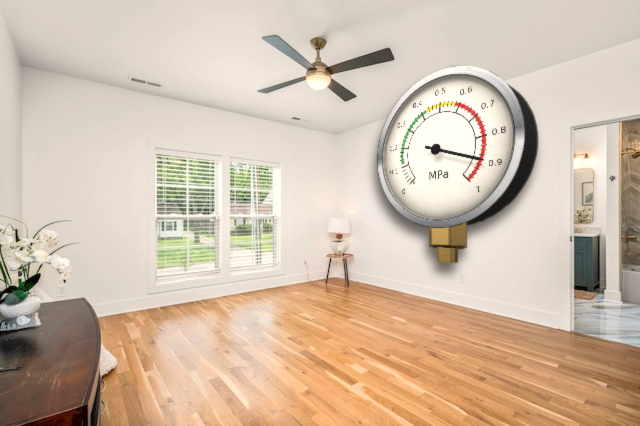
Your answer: 0.9 MPa
